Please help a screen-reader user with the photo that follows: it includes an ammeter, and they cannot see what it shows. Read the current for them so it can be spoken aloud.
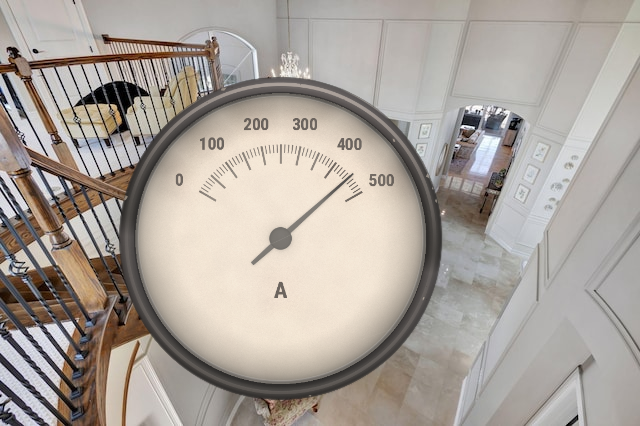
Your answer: 450 A
